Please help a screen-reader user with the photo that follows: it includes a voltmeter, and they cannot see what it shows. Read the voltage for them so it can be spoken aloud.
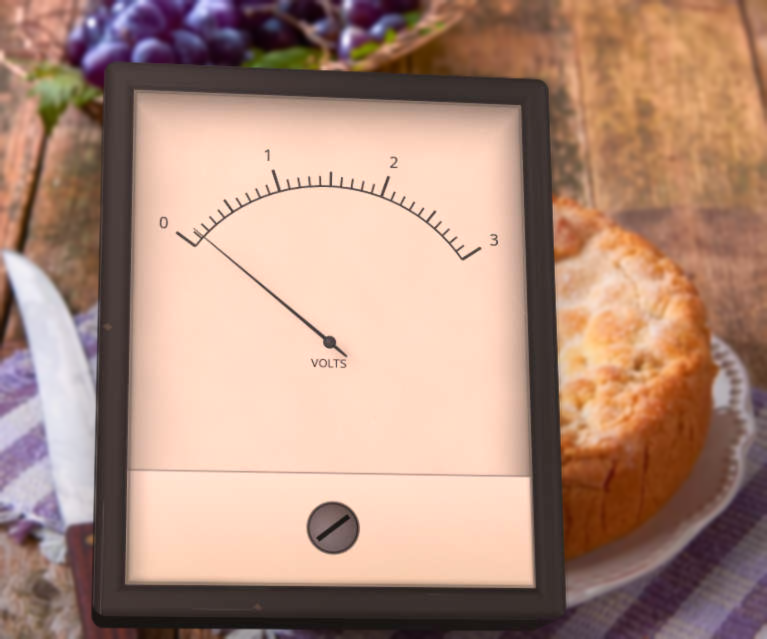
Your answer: 0.1 V
